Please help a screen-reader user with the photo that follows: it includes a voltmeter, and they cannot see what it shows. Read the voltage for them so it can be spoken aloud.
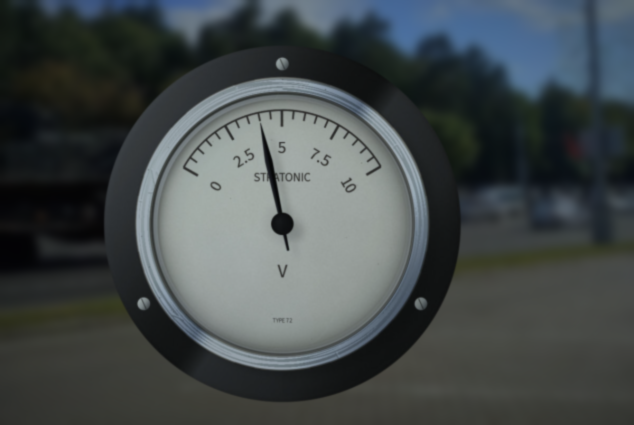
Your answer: 4 V
